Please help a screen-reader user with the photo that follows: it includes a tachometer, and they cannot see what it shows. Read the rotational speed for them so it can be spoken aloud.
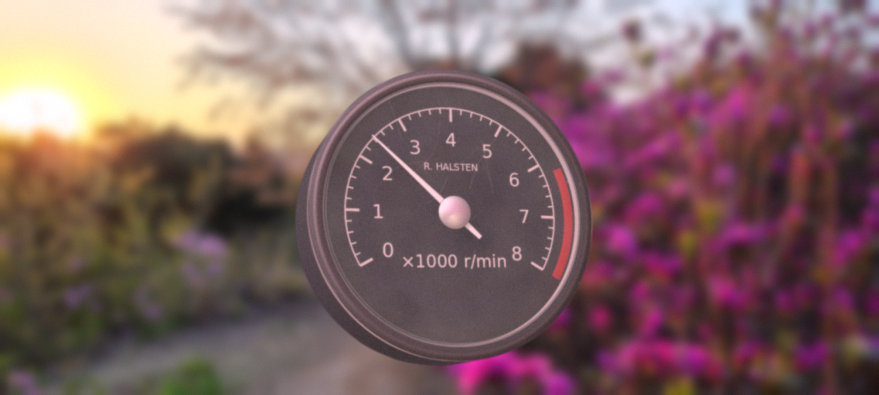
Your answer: 2400 rpm
